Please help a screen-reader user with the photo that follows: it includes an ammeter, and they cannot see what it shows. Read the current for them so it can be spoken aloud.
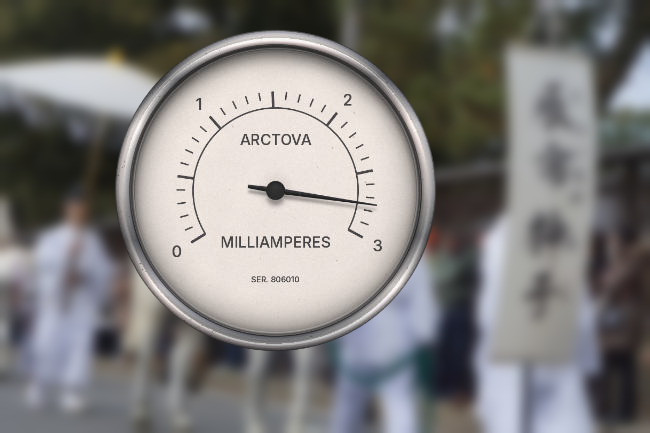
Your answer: 2.75 mA
